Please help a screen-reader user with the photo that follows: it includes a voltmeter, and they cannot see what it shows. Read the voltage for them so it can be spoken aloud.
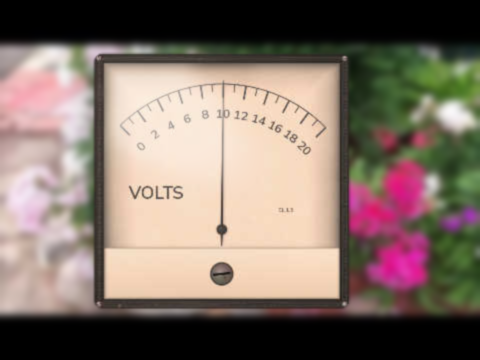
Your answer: 10 V
